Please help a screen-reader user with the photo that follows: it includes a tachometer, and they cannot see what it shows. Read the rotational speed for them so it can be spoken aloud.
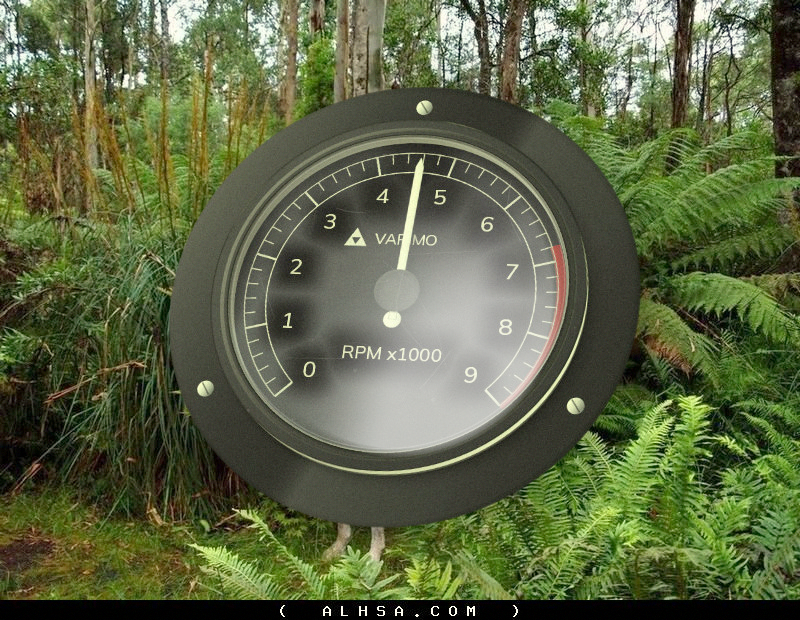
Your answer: 4600 rpm
